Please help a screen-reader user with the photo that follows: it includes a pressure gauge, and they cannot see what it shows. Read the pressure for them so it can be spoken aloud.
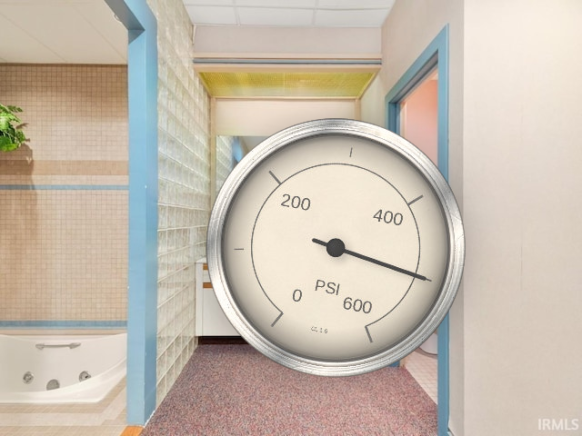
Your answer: 500 psi
